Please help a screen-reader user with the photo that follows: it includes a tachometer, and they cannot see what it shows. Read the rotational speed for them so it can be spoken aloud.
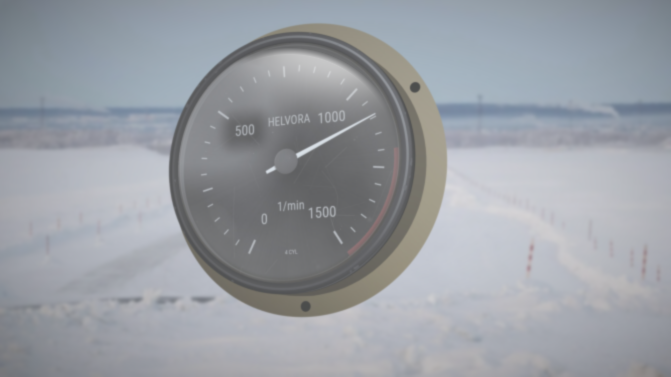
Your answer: 1100 rpm
